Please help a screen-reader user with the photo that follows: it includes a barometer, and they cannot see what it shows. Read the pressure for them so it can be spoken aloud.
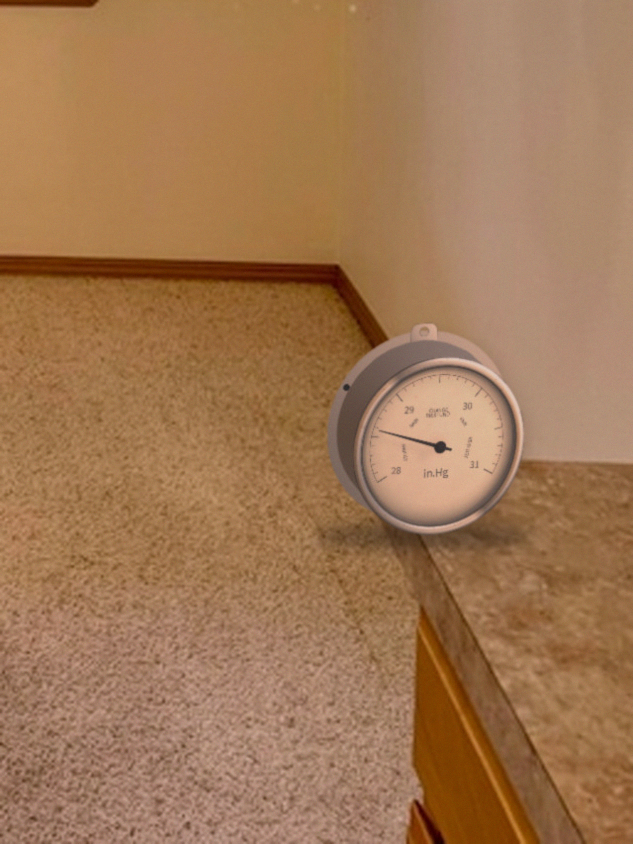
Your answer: 28.6 inHg
